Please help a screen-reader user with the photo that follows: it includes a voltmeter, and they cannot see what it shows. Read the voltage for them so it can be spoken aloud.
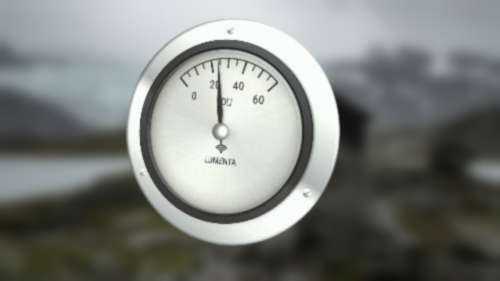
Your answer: 25 V
